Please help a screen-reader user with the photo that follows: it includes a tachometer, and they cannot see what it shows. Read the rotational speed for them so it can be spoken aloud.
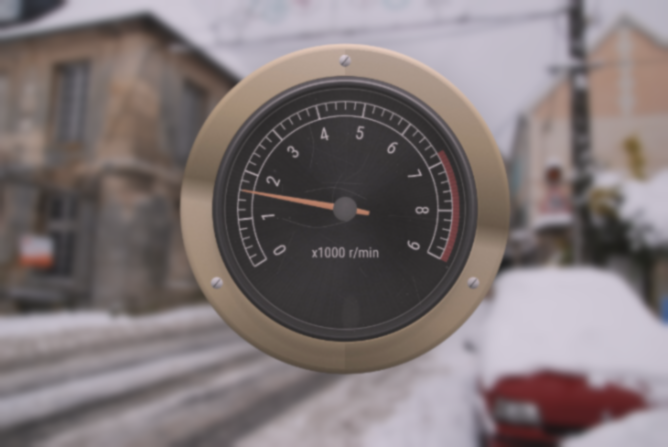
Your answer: 1600 rpm
